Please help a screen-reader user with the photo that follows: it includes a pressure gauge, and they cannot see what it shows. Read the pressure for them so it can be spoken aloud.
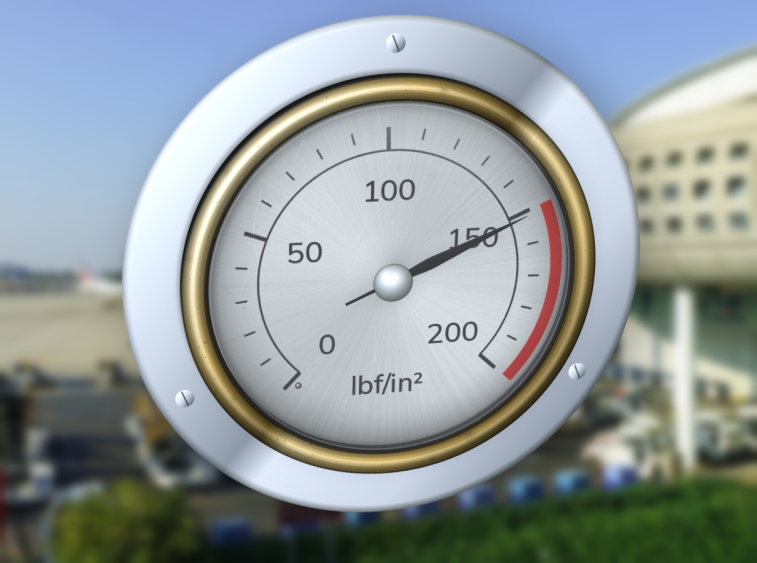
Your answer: 150 psi
